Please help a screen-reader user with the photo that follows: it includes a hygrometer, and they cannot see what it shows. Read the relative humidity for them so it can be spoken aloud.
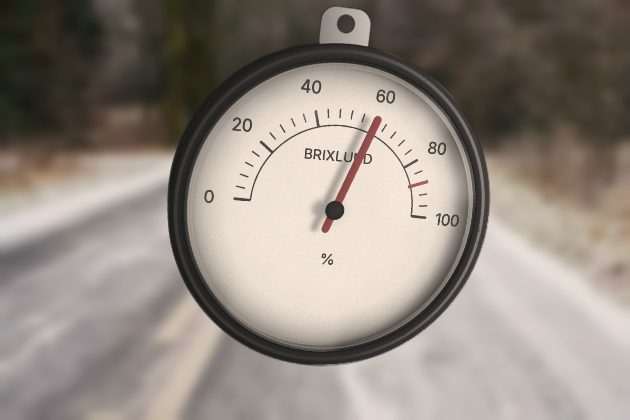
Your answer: 60 %
